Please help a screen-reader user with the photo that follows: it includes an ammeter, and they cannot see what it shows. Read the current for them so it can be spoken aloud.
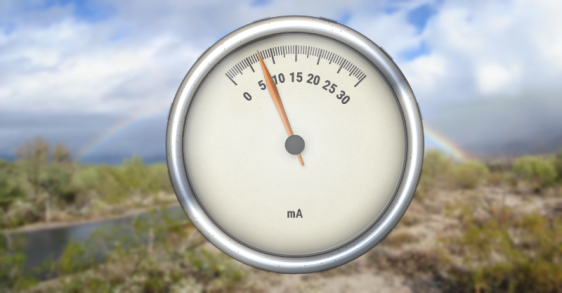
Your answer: 7.5 mA
